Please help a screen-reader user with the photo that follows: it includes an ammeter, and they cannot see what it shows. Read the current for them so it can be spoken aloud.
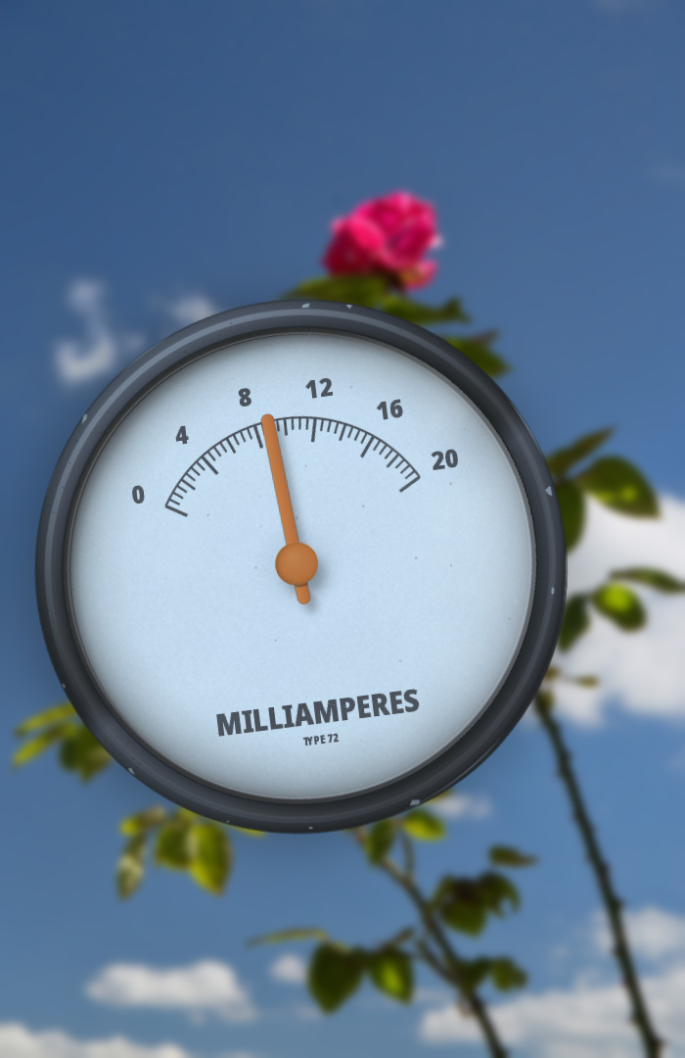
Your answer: 9 mA
